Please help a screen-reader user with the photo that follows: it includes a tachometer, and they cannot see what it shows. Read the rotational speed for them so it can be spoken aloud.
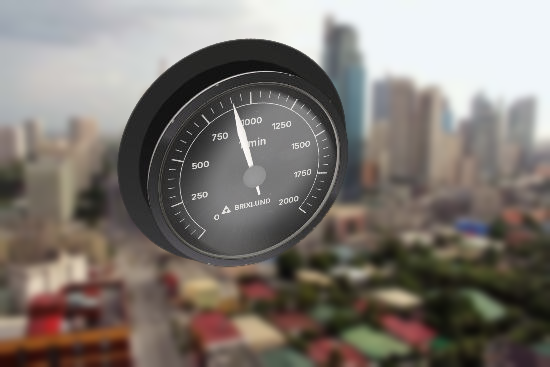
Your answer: 900 rpm
